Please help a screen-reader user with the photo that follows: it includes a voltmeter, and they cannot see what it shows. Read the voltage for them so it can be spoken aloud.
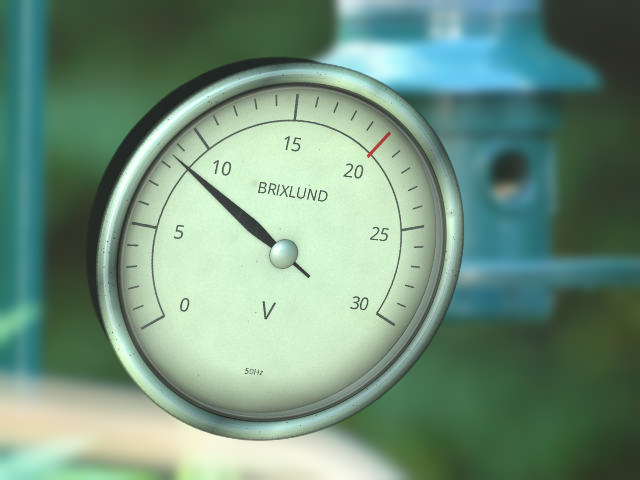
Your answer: 8.5 V
